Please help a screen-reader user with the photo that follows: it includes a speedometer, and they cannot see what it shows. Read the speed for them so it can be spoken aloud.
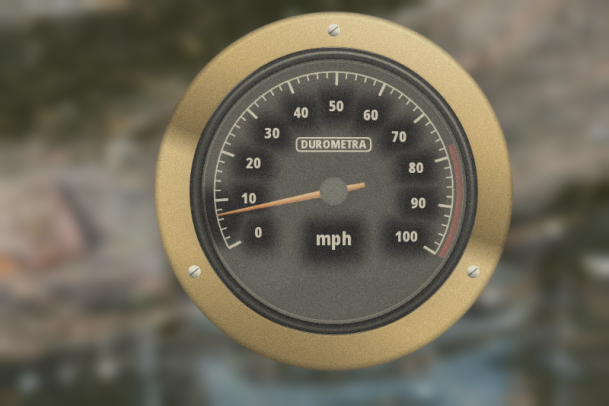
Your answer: 7 mph
